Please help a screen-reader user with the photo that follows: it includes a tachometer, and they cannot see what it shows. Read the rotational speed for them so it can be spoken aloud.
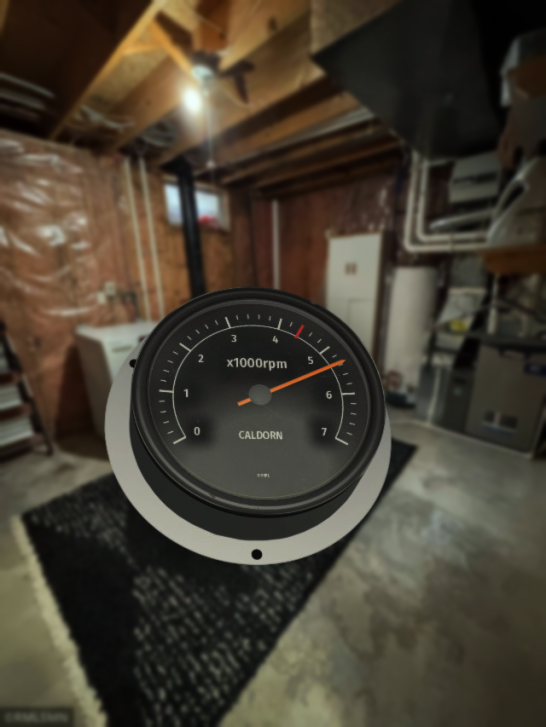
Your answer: 5400 rpm
